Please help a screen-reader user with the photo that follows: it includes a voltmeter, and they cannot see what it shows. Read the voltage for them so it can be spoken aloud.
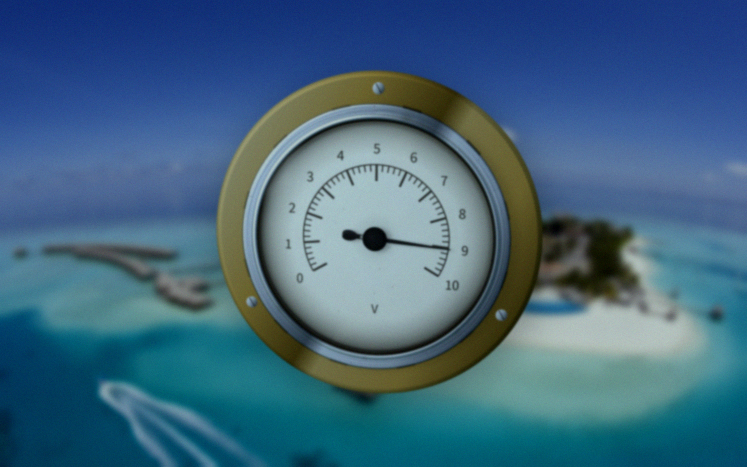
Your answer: 9 V
